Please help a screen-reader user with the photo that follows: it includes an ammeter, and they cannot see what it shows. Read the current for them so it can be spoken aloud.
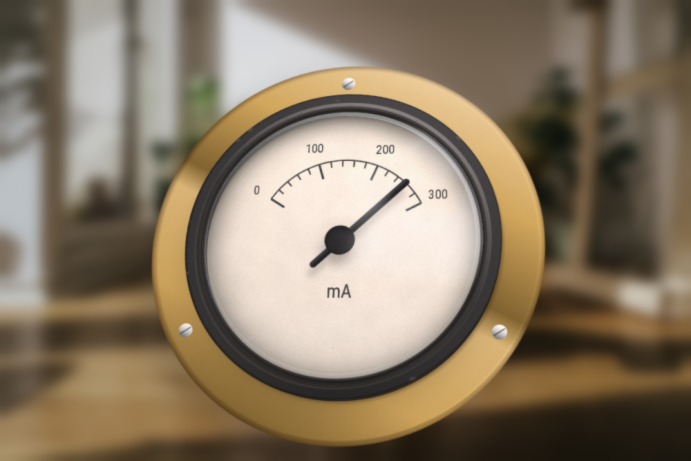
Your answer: 260 mA
